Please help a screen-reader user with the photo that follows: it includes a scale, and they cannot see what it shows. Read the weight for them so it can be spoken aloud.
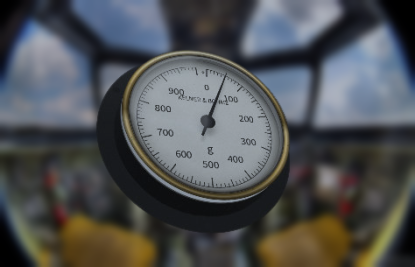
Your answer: 50 g
